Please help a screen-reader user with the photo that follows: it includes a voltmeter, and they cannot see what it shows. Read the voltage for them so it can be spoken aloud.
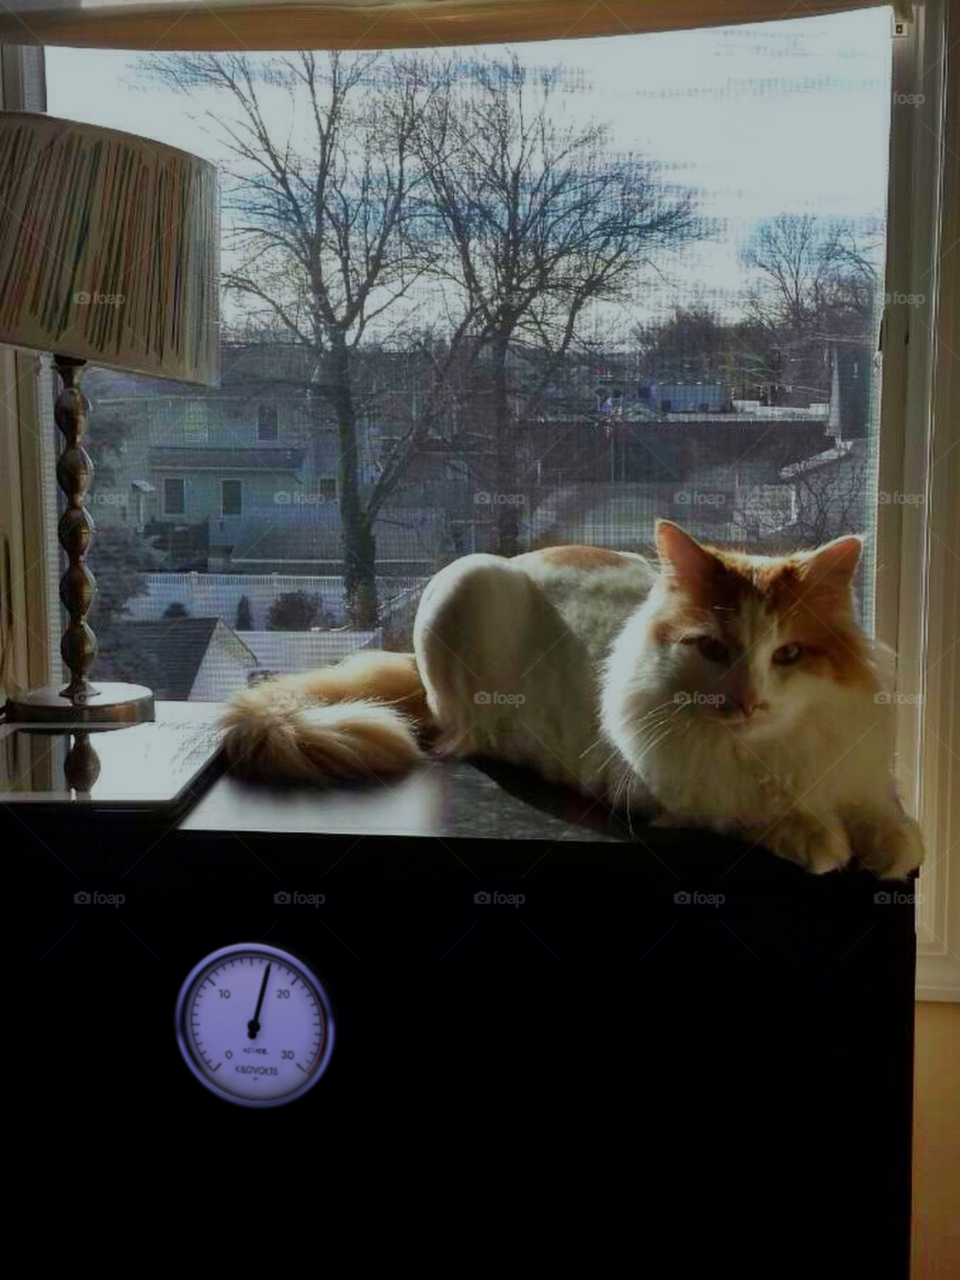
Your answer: 17 kV
